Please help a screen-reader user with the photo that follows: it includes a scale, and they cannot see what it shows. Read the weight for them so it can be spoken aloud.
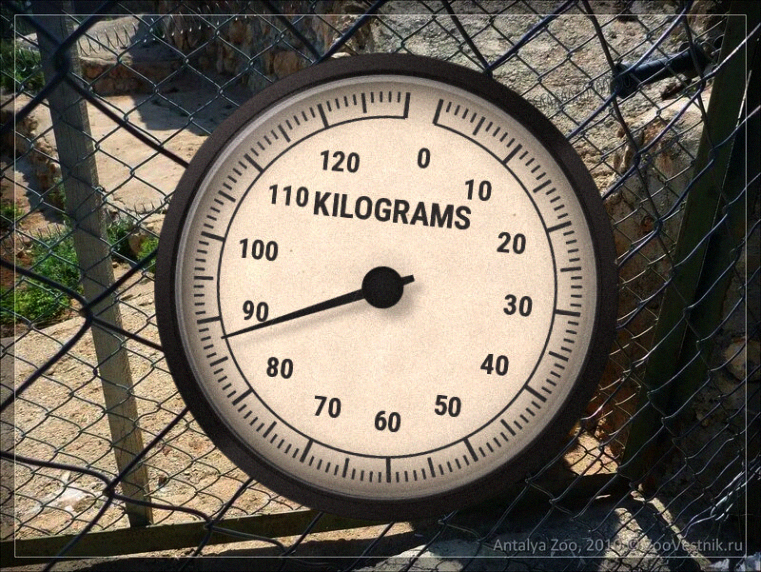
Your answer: 87.5 kg
